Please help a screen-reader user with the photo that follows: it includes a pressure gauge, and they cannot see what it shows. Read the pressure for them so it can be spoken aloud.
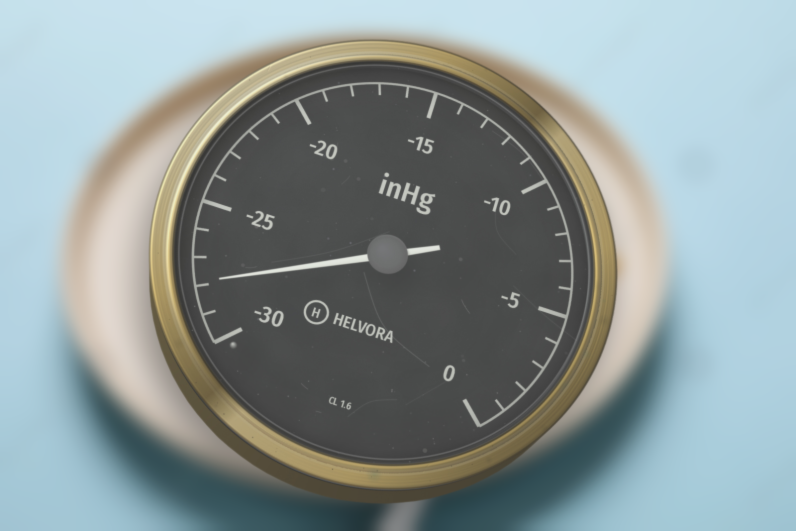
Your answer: -28 inHg
